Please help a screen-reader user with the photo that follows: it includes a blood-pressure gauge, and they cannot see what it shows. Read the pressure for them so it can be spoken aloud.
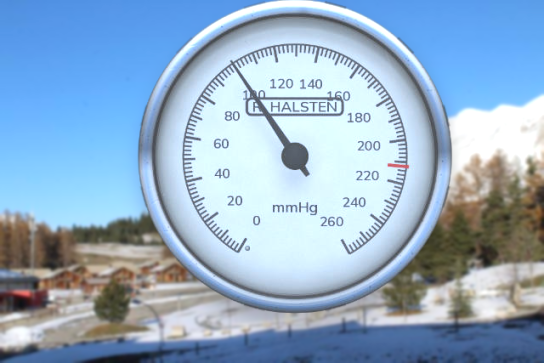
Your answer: 100 mmHg
